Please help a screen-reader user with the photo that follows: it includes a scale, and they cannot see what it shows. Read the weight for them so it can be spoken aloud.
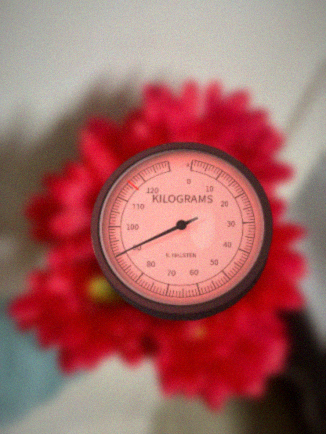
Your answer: 90 kg
